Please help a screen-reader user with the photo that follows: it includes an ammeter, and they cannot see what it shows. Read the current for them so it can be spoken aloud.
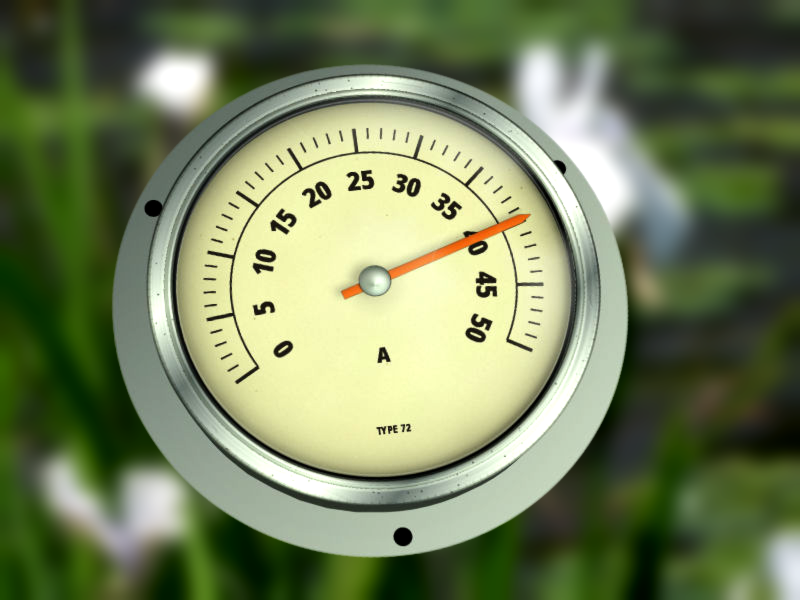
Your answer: 40 A
